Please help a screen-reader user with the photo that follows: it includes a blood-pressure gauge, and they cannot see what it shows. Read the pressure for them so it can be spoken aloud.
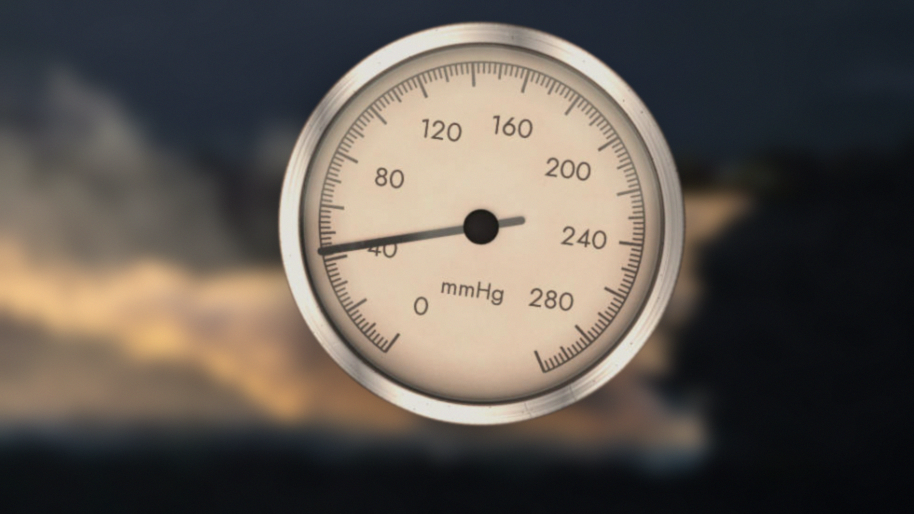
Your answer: 44 mmHg
